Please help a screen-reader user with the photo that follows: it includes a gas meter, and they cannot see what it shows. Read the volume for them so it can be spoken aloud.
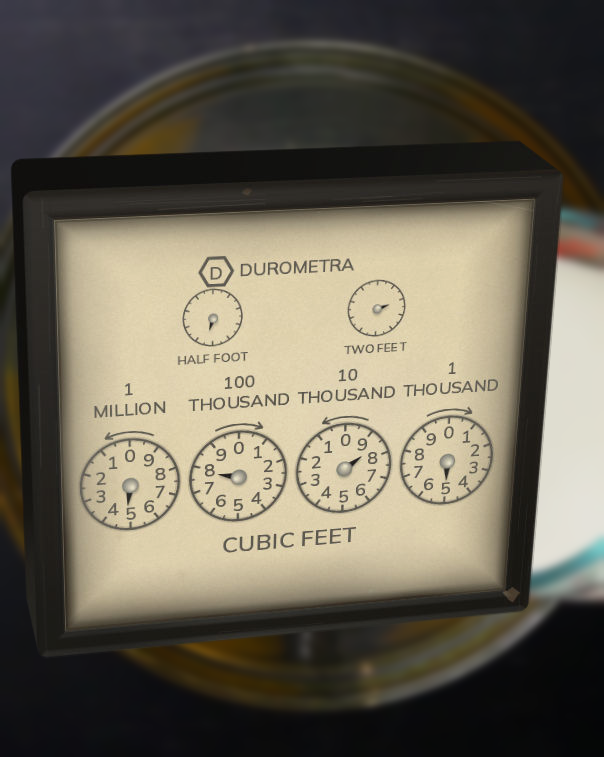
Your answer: 478500 ft³
